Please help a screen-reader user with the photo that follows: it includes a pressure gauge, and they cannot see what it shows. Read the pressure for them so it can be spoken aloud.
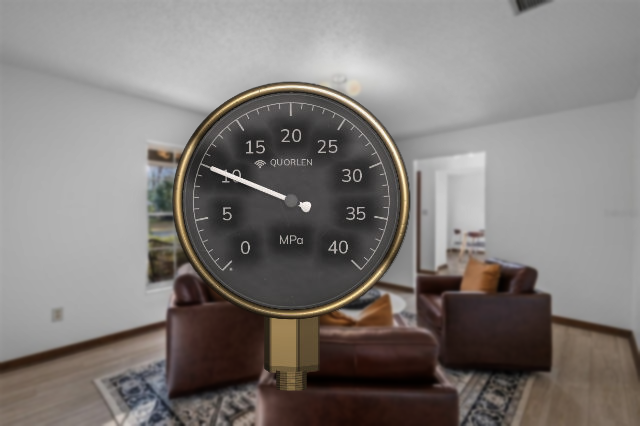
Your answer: 10 MPa
